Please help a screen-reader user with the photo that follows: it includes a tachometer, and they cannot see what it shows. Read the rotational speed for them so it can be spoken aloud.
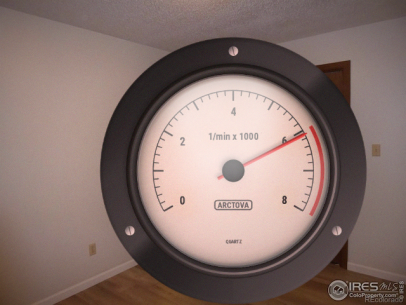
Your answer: 6100 rpm
